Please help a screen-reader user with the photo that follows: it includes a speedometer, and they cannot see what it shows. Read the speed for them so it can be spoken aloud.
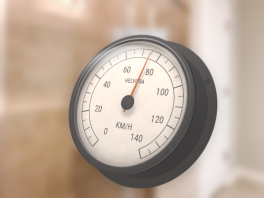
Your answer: 75 km/h
